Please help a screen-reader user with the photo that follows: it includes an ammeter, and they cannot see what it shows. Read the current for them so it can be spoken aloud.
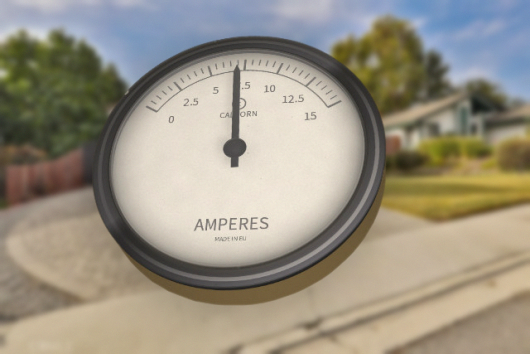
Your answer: 7 A
